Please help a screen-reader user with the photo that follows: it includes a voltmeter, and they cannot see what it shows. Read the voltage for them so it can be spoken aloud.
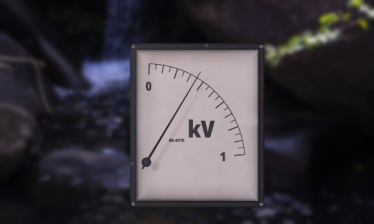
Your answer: 0.35 kV
